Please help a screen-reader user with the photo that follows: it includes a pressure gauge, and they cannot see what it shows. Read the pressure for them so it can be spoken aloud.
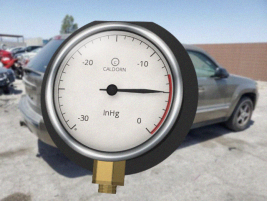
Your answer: -5 inHg
